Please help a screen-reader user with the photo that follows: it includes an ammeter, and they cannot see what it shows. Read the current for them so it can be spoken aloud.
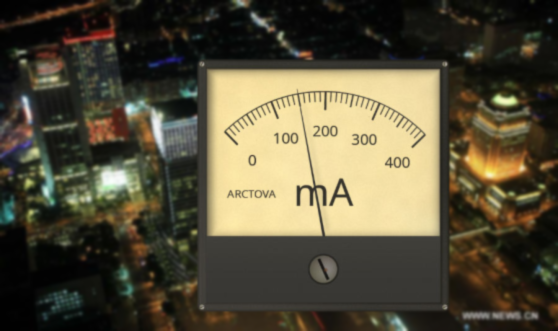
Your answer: 150 mA
